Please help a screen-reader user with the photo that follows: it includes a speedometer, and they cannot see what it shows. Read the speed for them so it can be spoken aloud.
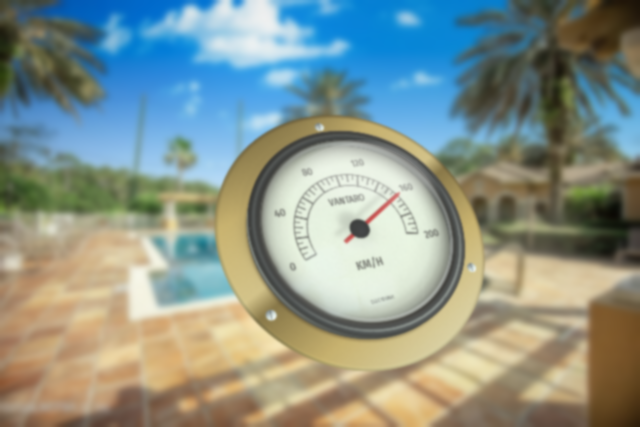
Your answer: 160 km/h
